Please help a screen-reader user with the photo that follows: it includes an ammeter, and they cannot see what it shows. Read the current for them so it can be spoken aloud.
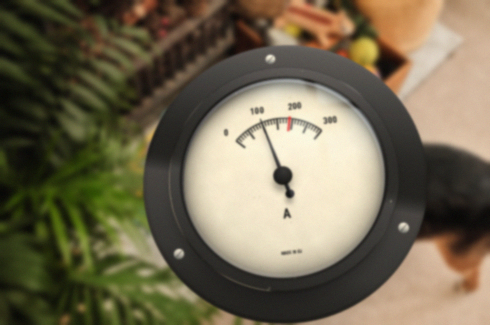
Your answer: 100 A
